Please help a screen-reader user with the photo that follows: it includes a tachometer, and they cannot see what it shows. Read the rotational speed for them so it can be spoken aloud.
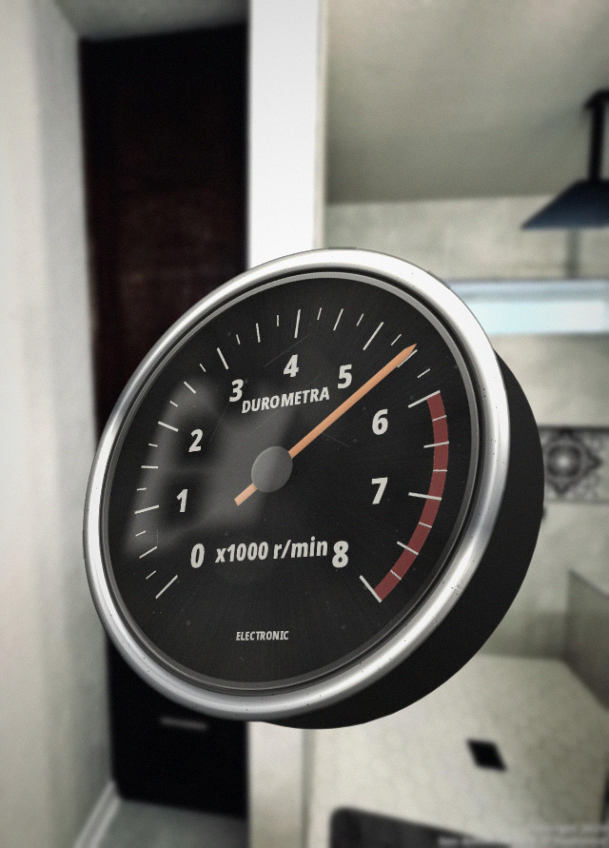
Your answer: 5500 rpm
